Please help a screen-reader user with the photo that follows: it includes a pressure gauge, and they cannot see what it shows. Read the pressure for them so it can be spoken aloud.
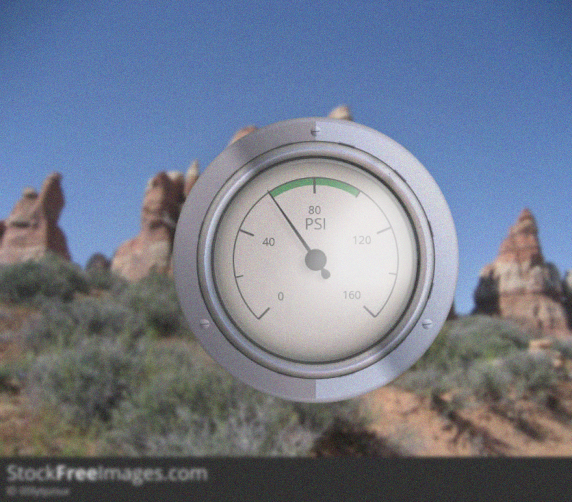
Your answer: 60 psi
